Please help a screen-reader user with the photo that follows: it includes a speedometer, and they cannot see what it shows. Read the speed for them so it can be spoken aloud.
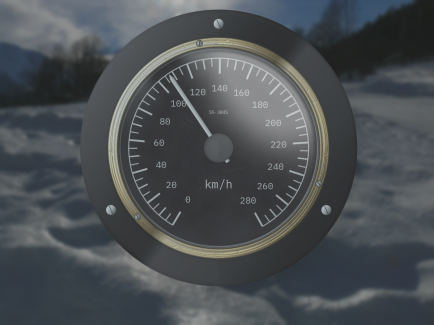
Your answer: 107.5 km/h
